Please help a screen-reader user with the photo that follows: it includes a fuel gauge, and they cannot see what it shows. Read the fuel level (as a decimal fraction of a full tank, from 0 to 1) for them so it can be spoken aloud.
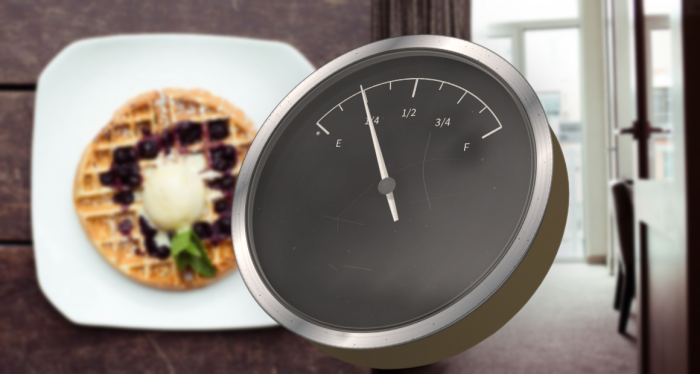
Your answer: 0.25
